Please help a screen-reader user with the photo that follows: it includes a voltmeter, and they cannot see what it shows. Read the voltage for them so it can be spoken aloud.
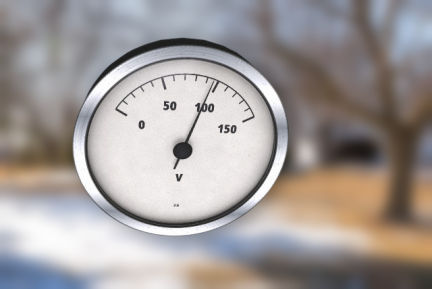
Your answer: 95 V
